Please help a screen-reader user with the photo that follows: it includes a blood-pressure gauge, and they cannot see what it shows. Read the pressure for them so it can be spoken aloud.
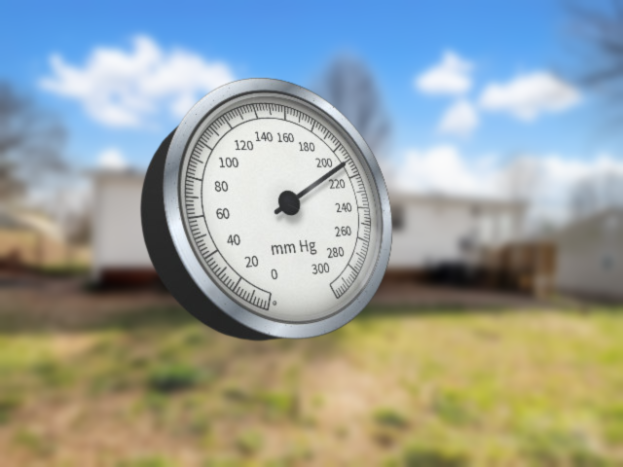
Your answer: 210 mmHg
